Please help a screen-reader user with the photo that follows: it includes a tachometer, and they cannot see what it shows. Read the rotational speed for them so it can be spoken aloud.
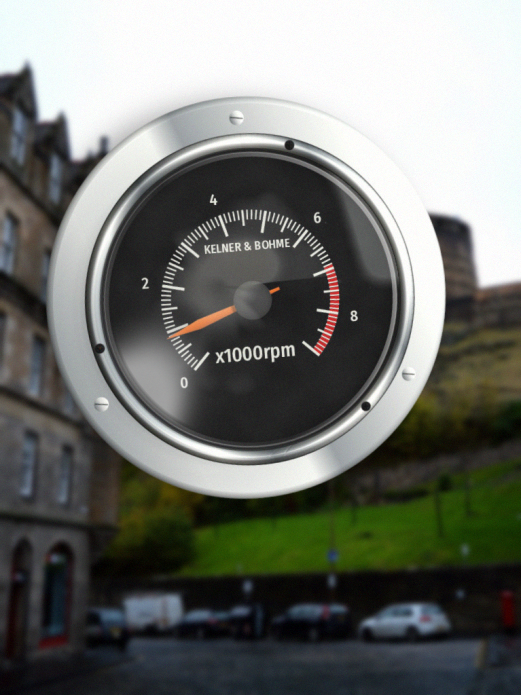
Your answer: 900 rpm
